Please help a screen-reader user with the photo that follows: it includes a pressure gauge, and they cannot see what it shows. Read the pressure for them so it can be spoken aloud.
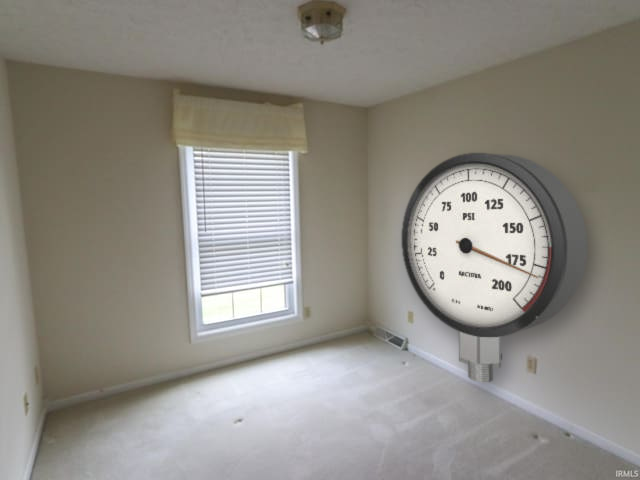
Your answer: 180 psi
